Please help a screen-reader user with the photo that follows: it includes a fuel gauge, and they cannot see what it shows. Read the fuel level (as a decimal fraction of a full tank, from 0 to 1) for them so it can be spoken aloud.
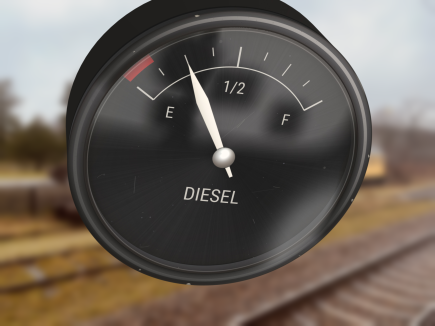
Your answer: 0.25
